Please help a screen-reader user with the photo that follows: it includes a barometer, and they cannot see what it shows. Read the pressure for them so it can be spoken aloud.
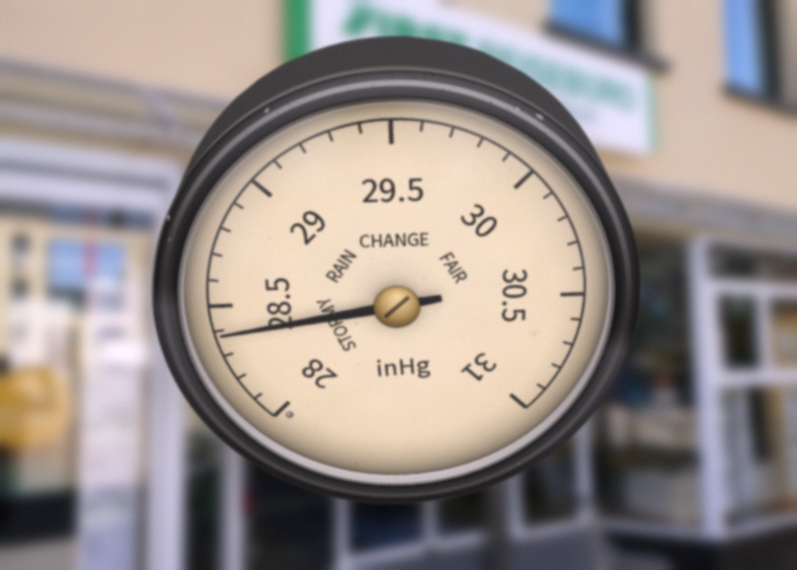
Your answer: 28.4 inHg
